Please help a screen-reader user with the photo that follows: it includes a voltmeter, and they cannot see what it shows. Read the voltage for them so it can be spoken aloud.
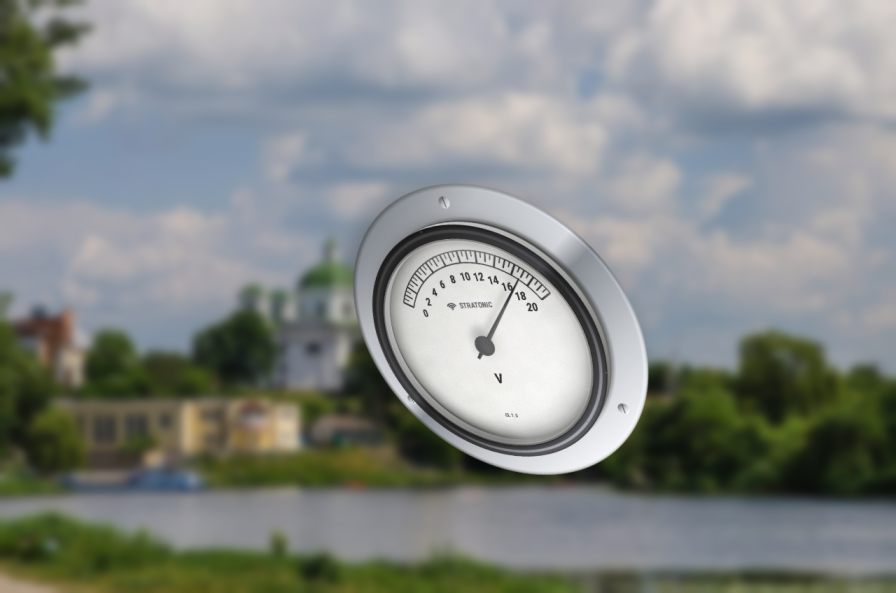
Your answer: 17 V
